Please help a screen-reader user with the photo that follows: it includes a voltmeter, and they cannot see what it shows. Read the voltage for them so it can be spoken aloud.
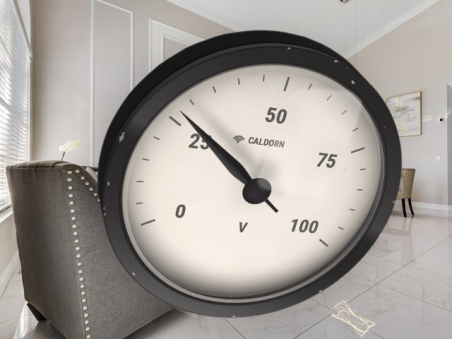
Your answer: 27.5 V
